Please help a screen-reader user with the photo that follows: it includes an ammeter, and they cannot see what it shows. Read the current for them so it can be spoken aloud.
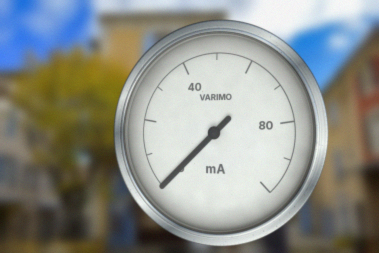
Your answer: 0 mA
